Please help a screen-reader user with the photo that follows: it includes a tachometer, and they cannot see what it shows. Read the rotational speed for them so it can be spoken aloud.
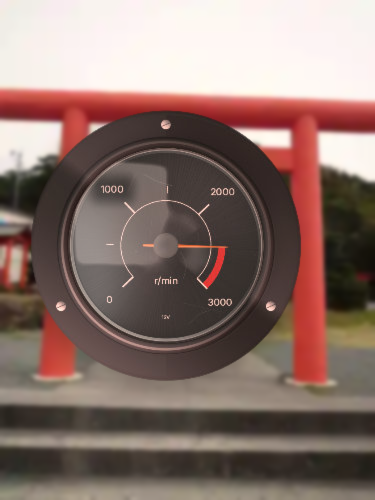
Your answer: 2500 rpm
